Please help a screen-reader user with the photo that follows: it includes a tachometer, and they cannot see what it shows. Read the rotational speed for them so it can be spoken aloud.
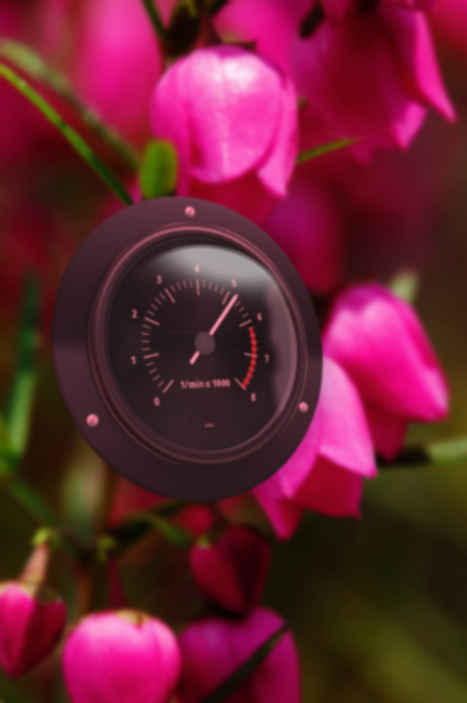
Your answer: 5200 rpm
